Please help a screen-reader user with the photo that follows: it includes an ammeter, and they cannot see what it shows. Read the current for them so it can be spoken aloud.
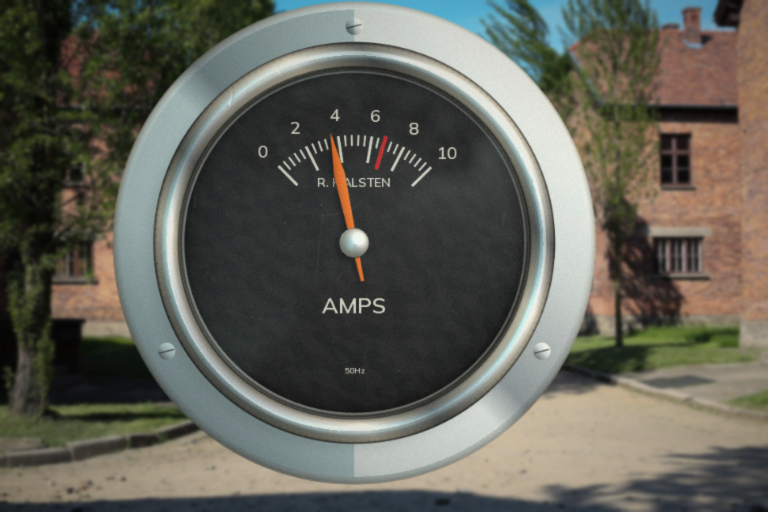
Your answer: 3.6 A
